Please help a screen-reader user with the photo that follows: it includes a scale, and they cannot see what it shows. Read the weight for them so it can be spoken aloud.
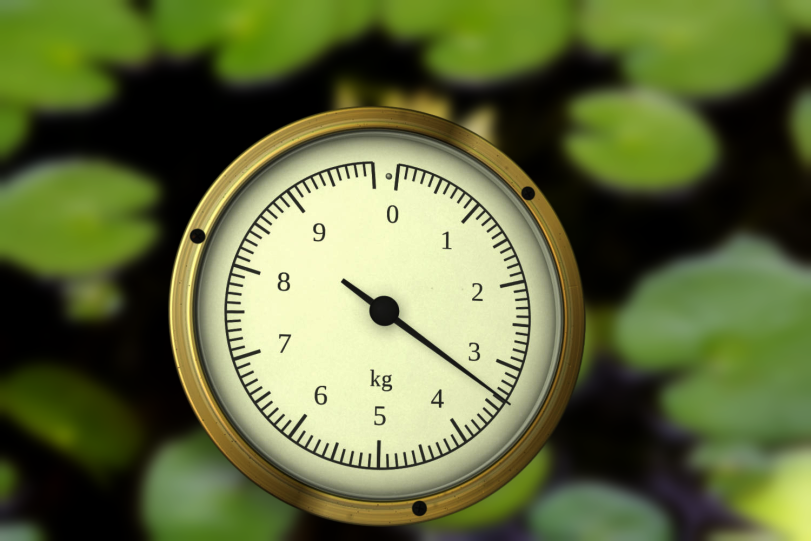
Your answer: 3.4 kg
